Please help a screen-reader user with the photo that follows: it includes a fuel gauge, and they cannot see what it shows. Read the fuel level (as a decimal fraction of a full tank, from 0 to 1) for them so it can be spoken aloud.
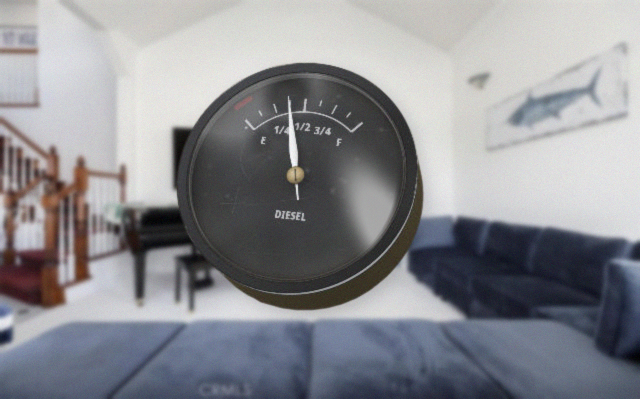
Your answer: 0.375
